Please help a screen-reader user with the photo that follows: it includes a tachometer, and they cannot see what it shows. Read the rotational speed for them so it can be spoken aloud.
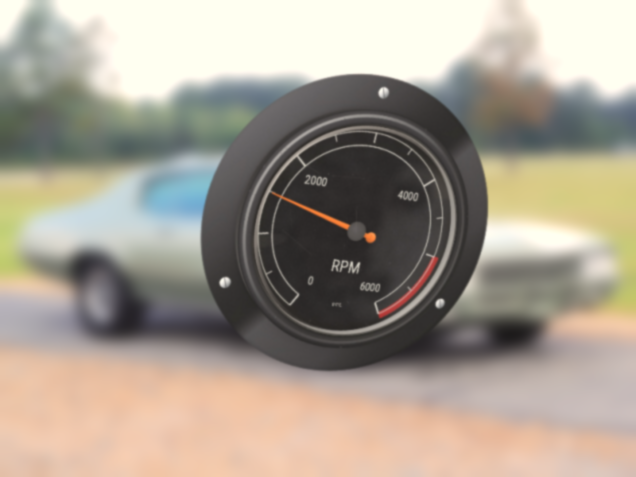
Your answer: 1500 rpm
